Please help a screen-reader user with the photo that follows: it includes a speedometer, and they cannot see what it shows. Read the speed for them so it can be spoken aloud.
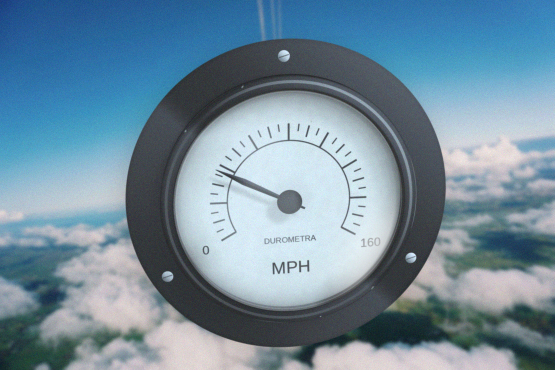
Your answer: 37.5 mph
